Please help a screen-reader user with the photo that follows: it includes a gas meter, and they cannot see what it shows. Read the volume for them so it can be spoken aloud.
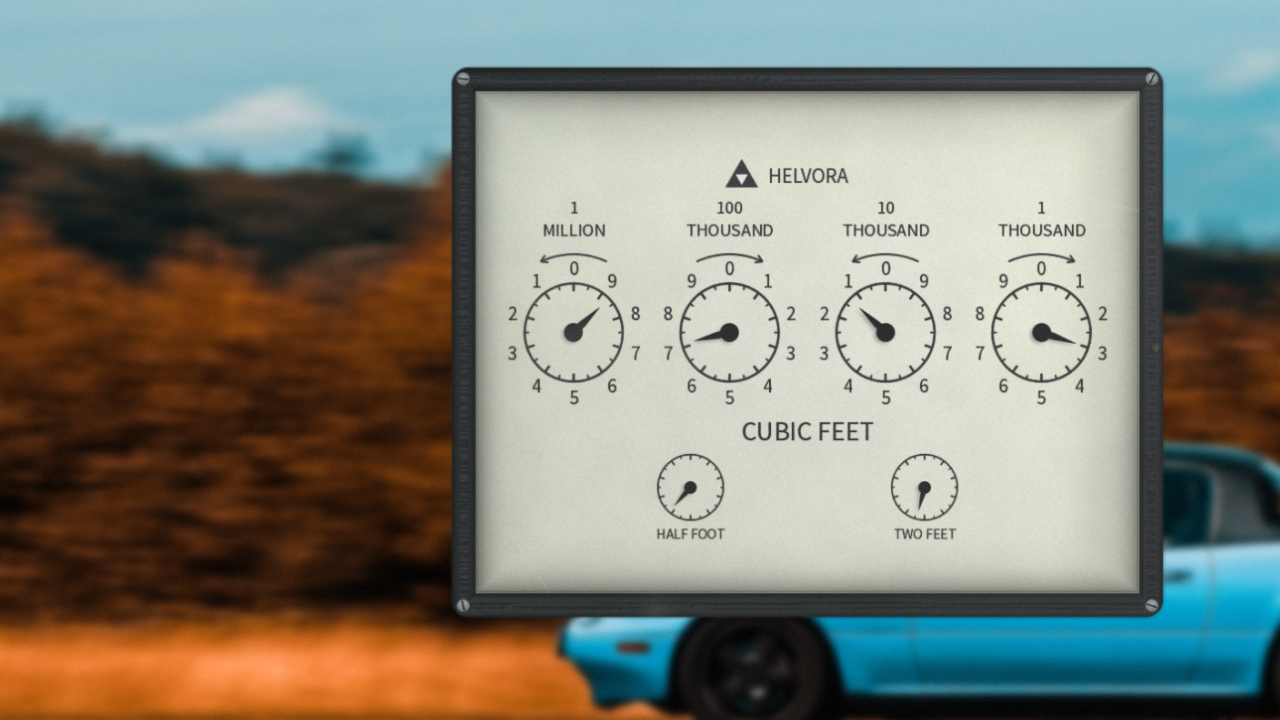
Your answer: 871300 ft³
